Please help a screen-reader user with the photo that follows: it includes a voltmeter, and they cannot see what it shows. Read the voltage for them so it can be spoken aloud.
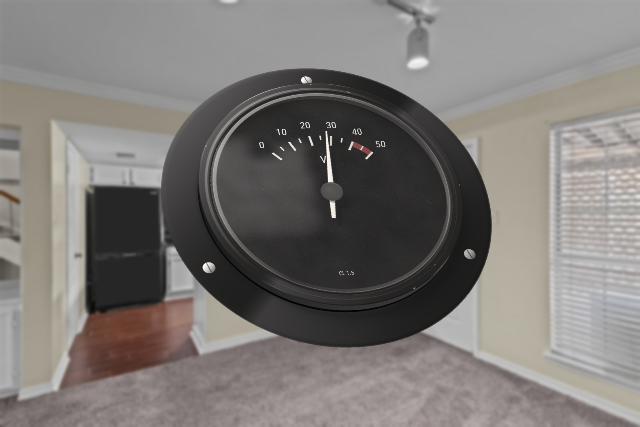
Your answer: 27.5 V
